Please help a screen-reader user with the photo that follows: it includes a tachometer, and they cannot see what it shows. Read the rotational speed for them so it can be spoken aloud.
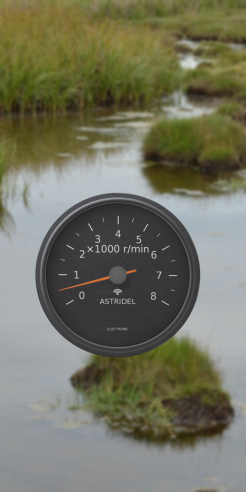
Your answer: 500 rpm
